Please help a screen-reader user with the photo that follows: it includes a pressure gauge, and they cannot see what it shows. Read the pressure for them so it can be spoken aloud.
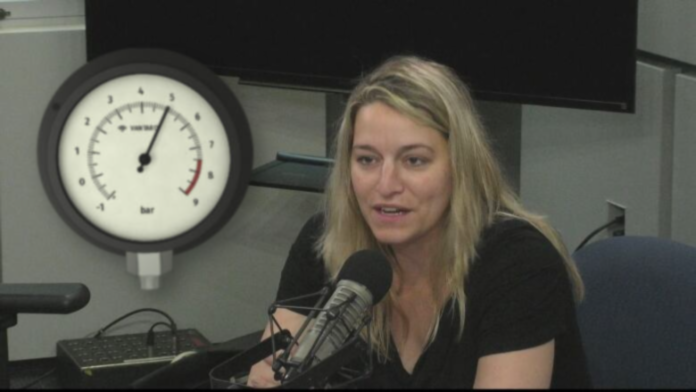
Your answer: 5 bar
